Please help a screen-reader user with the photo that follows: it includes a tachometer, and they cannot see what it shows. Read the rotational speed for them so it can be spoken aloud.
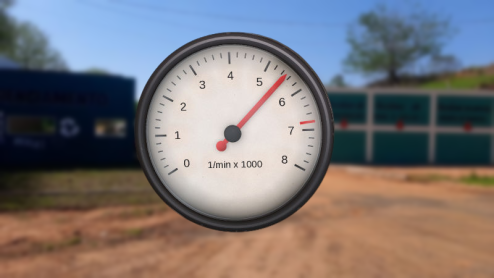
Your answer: 5500 rpm
